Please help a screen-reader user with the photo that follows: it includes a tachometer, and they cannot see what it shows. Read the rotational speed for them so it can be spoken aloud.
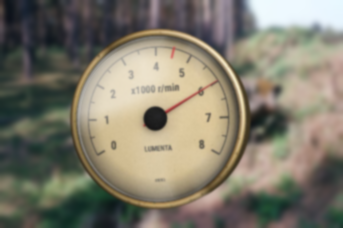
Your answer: 6000 rpm
